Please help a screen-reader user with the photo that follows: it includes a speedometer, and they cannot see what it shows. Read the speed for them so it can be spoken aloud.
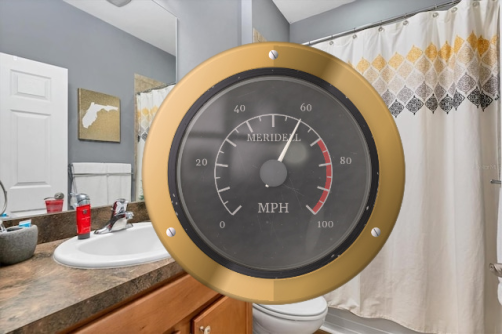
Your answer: 60 mph
